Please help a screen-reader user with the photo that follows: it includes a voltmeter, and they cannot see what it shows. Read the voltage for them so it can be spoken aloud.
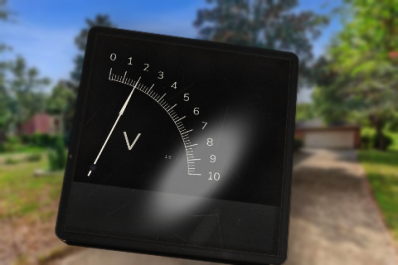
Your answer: 2 V
